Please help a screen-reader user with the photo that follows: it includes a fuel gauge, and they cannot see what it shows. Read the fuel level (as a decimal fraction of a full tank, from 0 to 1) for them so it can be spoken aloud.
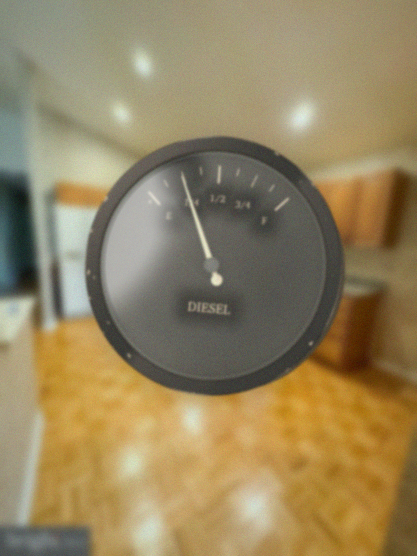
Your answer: 0.25
